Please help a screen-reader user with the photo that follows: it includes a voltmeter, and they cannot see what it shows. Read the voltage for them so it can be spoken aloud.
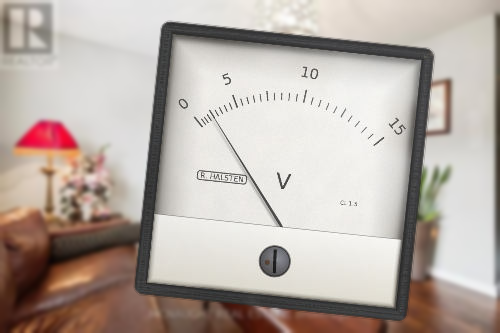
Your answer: 2.5 V
